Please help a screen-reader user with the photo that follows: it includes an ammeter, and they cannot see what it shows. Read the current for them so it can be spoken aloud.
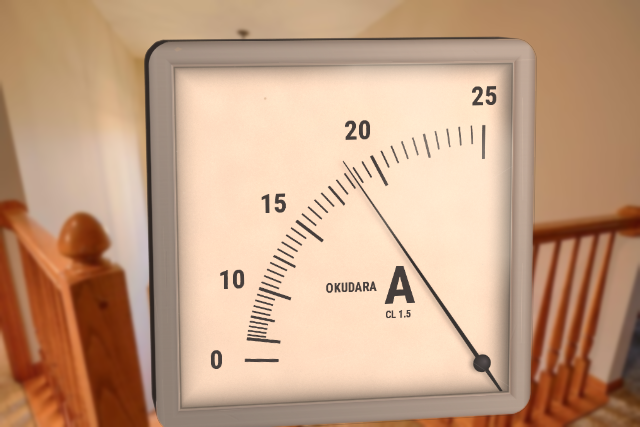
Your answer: 18.75 A
